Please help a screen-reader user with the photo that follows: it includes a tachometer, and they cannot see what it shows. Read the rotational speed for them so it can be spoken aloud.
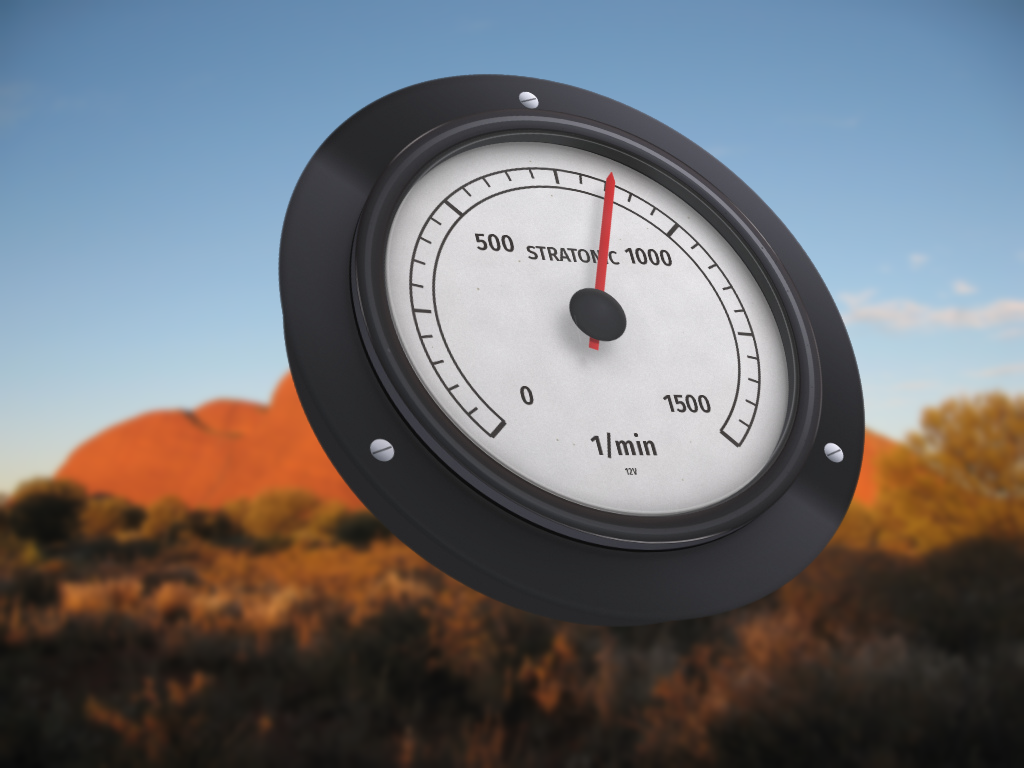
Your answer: 850 rpm
